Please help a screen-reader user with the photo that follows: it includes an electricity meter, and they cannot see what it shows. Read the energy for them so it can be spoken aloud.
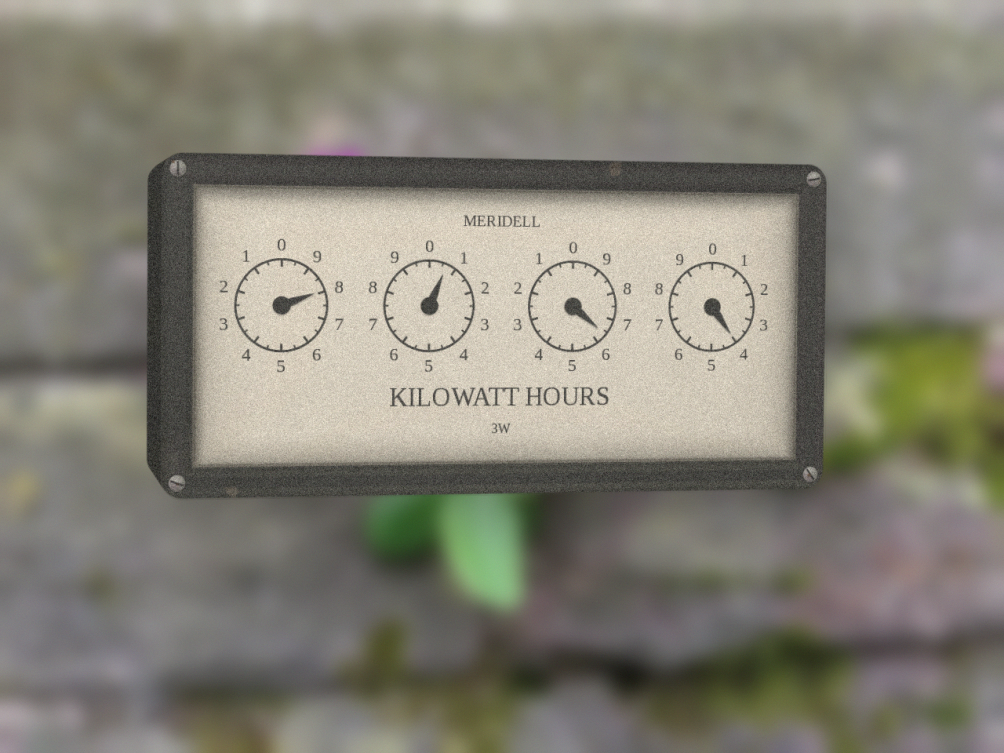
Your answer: 8064 kWh
